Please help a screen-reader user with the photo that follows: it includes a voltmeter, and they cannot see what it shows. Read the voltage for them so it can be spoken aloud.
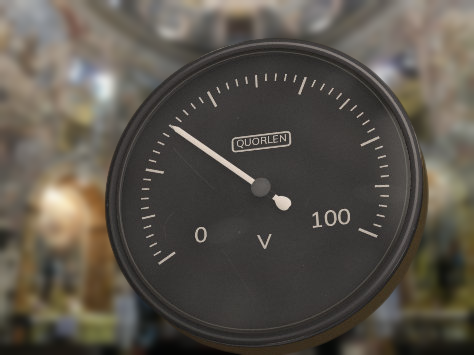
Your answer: 30 V
